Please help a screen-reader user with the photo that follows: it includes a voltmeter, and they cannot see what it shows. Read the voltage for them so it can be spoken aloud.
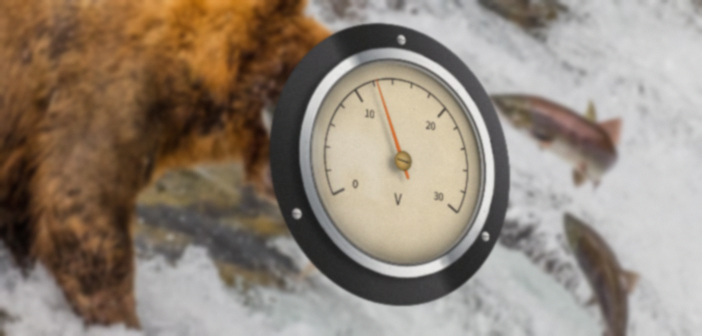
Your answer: 12 V
